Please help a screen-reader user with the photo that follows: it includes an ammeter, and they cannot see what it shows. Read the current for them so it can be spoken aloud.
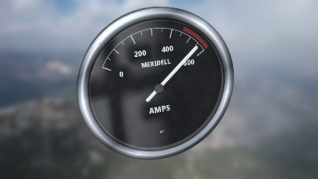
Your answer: 550 A
